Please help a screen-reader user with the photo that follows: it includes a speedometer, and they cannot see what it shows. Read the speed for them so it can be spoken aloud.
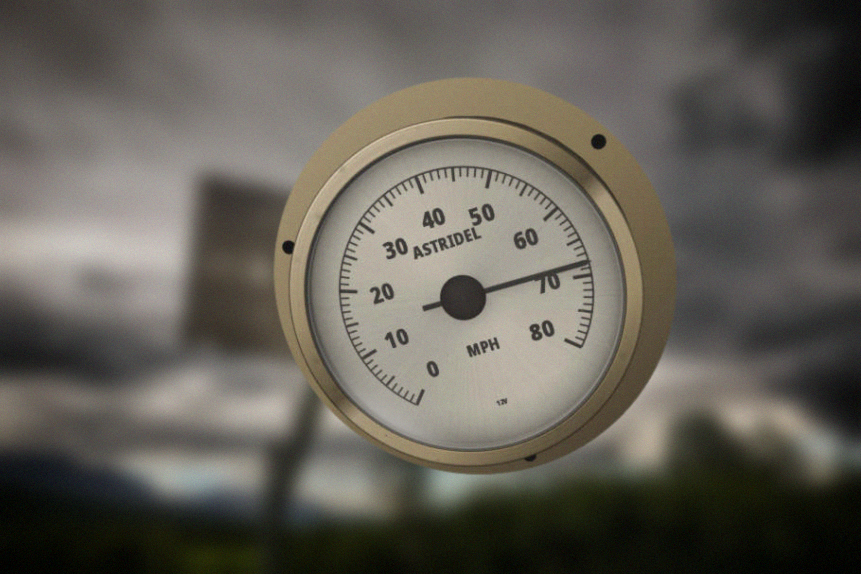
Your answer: 68 mph
